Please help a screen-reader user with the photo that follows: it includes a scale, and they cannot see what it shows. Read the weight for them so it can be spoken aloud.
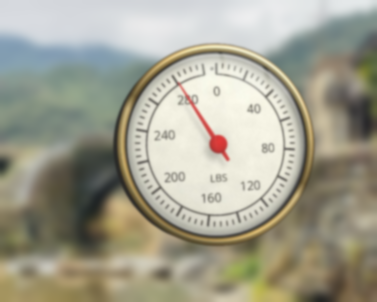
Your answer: 280 lb
